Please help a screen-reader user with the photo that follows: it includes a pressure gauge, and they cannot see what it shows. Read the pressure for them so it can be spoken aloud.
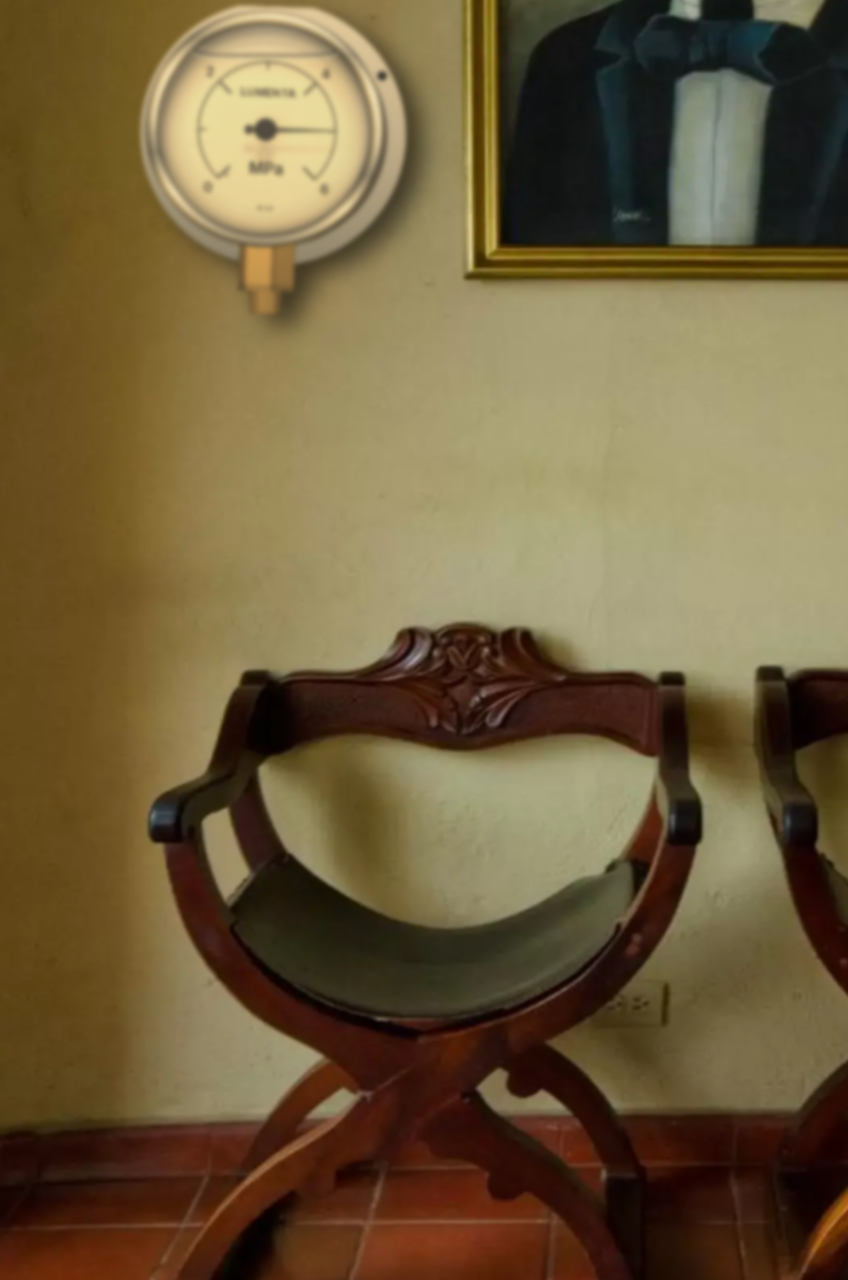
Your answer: 5 MPa
